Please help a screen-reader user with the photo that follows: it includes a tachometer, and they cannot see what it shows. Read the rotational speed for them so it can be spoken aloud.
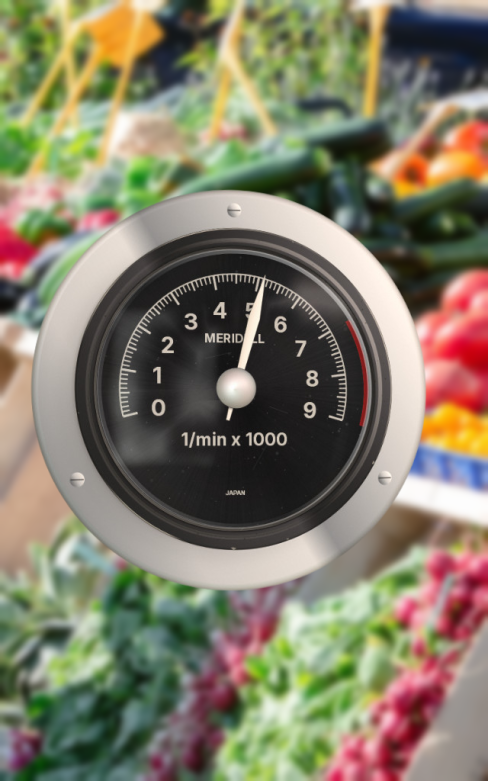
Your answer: 5100 rpm
